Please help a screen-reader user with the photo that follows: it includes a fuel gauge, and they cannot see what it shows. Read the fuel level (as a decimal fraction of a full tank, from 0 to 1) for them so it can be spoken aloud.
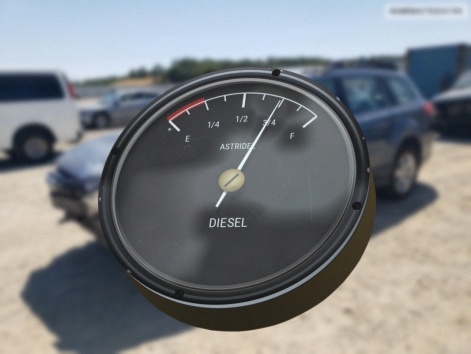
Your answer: 0.75
